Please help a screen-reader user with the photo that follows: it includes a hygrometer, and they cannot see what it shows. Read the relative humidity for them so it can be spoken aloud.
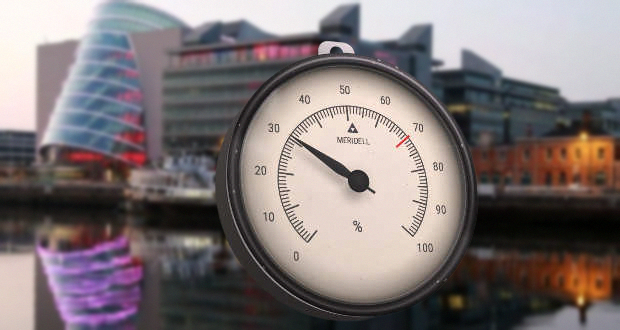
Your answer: 30 %
